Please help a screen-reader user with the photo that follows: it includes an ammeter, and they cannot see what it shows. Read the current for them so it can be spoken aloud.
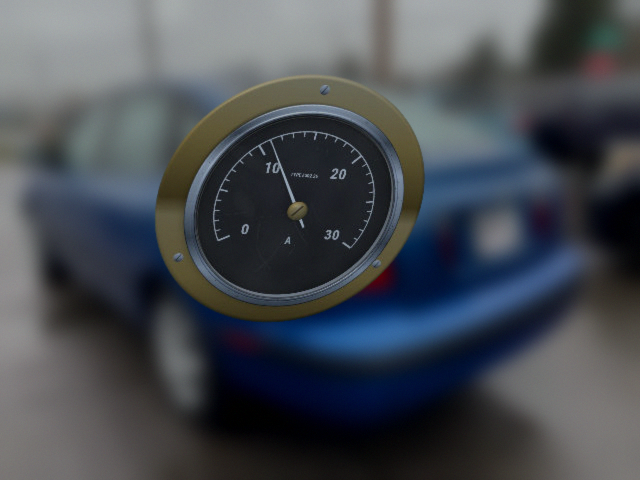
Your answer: 11 A
